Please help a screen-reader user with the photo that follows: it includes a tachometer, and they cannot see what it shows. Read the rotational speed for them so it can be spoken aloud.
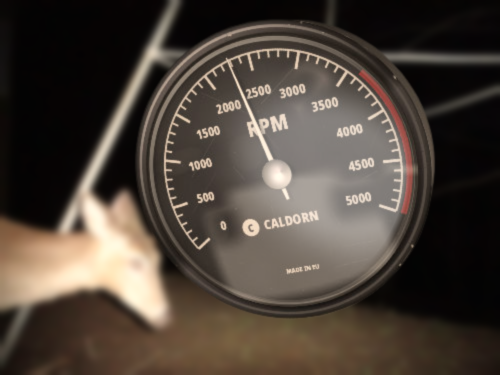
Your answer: 2300 rpm
